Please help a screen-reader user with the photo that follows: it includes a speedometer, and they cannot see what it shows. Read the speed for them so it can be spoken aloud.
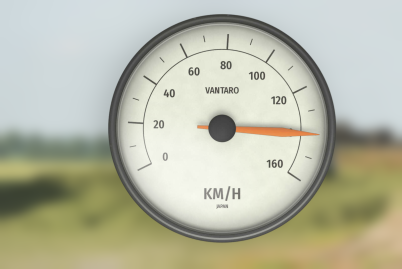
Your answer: 140 km/h
